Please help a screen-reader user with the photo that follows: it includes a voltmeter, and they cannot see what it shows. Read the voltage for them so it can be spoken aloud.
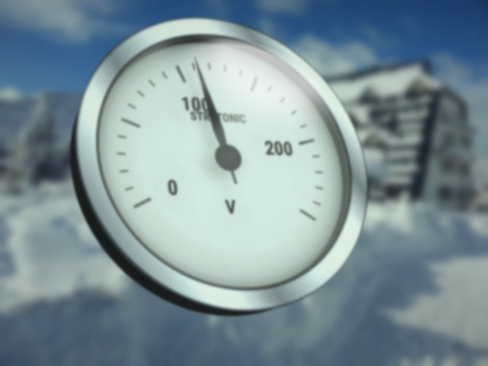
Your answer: 110 V
